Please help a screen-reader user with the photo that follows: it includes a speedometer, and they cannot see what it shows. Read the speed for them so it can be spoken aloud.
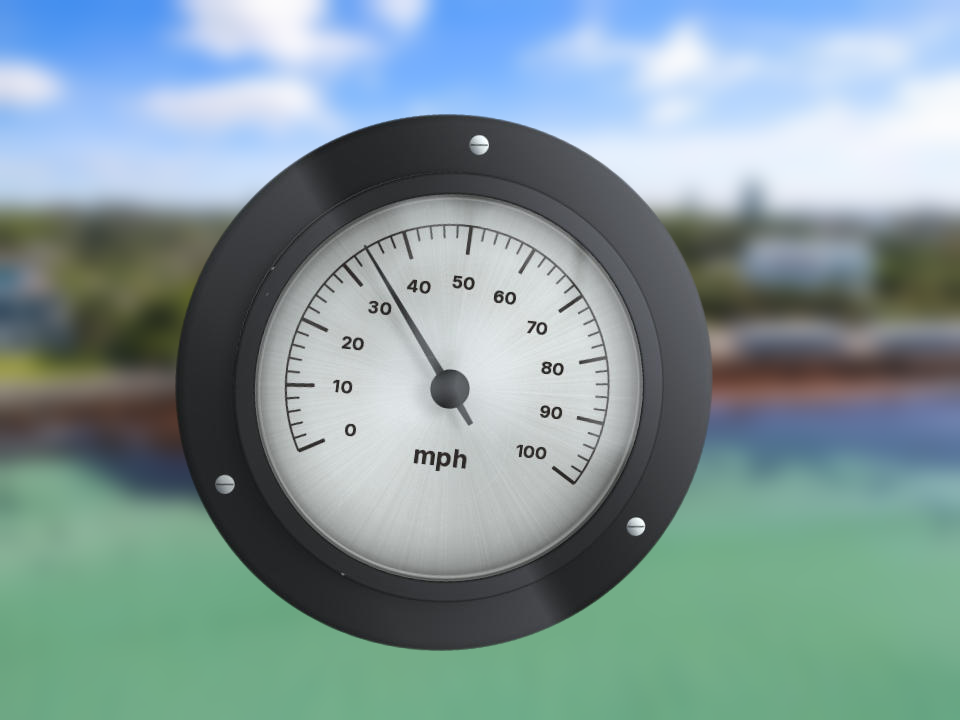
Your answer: 34 mph
